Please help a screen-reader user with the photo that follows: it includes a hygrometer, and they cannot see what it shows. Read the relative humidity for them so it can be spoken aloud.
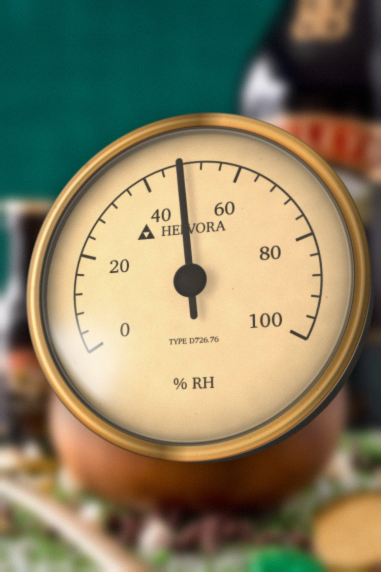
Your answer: 48 %
